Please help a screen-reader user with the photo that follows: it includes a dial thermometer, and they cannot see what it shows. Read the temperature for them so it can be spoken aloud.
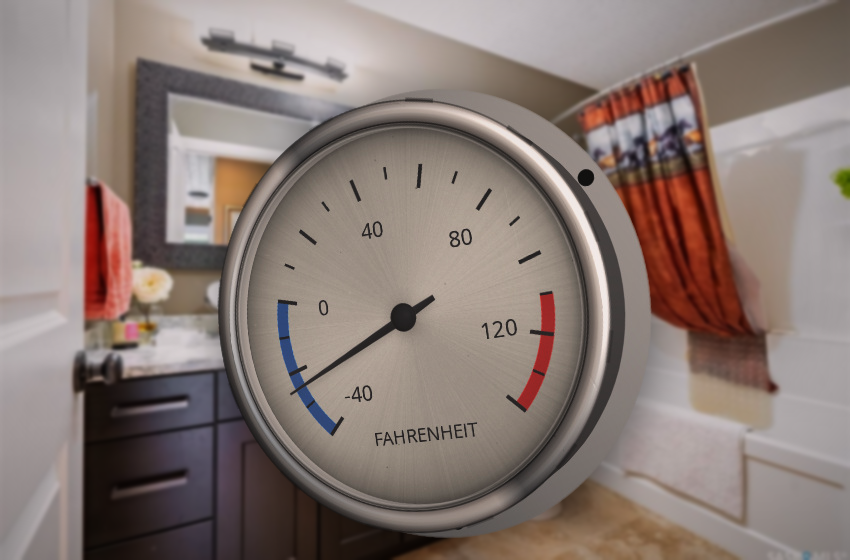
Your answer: -25 °F
